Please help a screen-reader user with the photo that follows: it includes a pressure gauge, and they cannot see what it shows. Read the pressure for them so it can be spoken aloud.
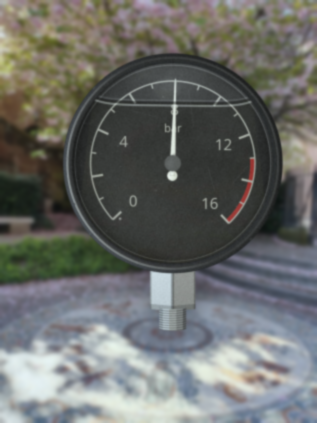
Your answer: 8 bar
